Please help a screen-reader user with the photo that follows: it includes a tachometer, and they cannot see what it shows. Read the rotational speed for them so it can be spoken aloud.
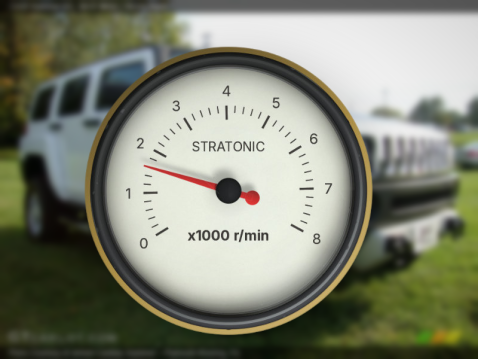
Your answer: 1600 rpm
